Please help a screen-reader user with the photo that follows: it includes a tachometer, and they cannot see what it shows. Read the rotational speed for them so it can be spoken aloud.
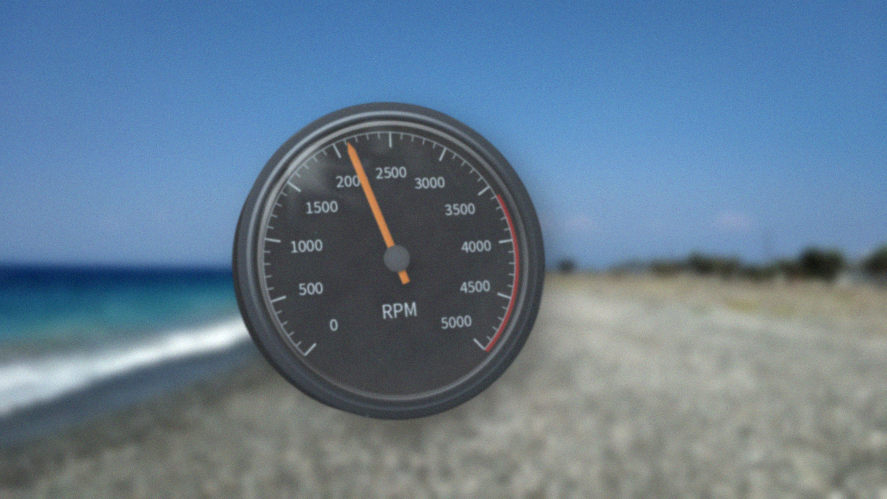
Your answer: 2100 rpm
